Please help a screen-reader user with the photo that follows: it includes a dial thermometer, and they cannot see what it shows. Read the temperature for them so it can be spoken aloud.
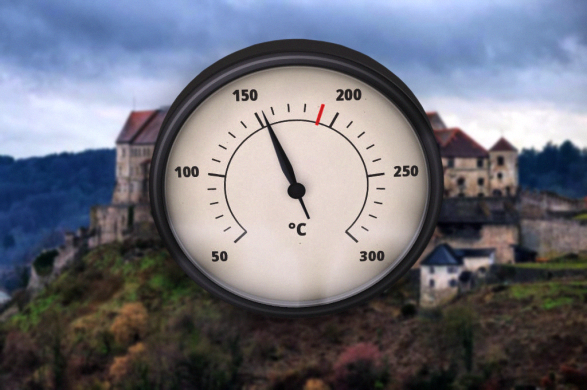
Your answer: 155 °C
